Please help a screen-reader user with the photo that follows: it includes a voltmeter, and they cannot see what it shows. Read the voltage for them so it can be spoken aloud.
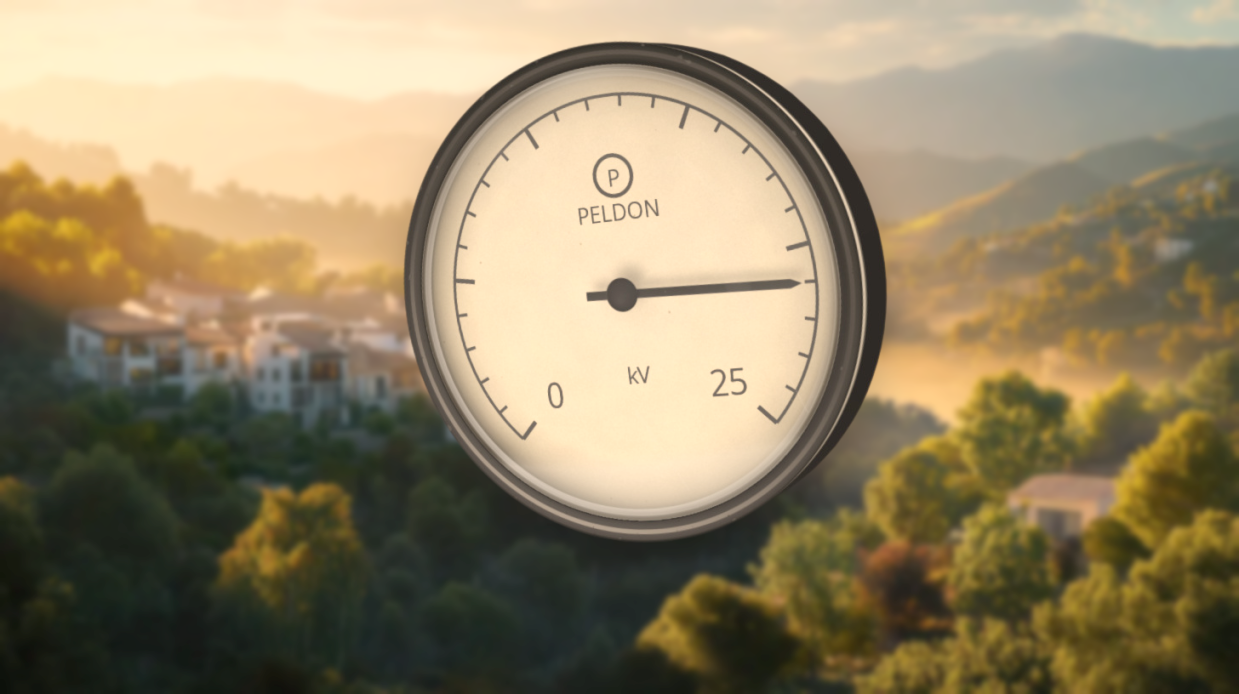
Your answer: 21 kV
